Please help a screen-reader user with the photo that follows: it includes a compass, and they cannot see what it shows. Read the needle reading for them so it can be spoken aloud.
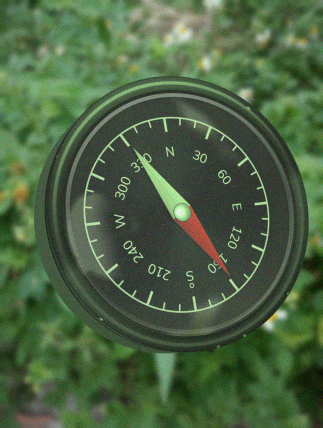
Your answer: 150 °
